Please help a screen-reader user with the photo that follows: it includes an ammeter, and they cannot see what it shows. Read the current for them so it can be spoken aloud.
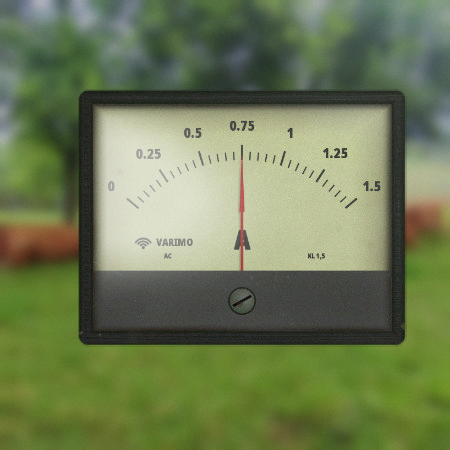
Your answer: 0.75 A
